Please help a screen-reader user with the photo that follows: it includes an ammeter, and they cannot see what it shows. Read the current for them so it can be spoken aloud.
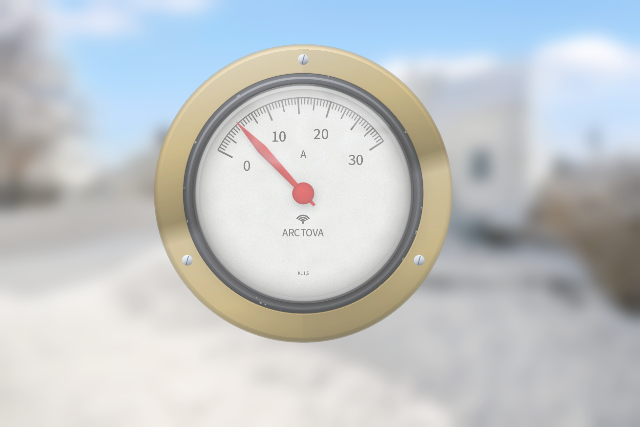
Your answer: 5 A
